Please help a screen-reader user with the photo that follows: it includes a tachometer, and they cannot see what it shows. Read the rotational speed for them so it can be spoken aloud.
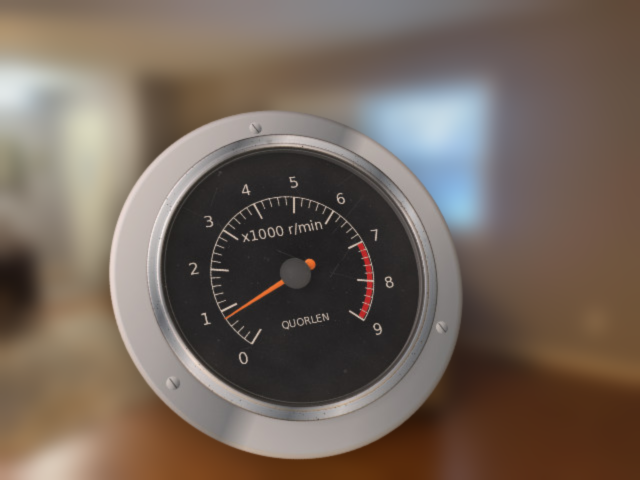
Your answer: 800 rpm
